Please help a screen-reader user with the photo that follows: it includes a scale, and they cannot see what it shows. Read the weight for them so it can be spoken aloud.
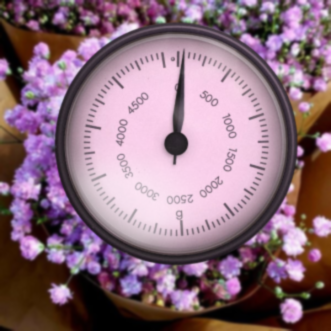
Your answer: 50 g
